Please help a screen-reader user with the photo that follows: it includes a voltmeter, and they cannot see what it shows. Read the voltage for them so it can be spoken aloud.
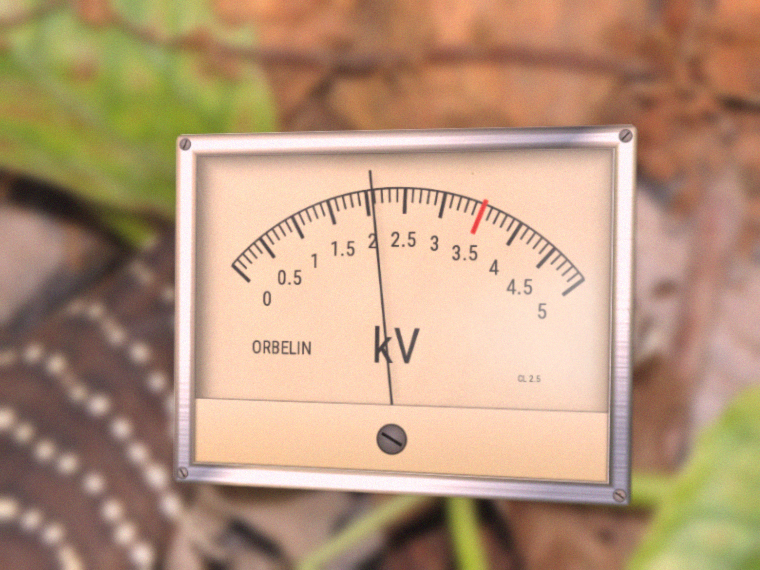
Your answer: 2.1 kV
